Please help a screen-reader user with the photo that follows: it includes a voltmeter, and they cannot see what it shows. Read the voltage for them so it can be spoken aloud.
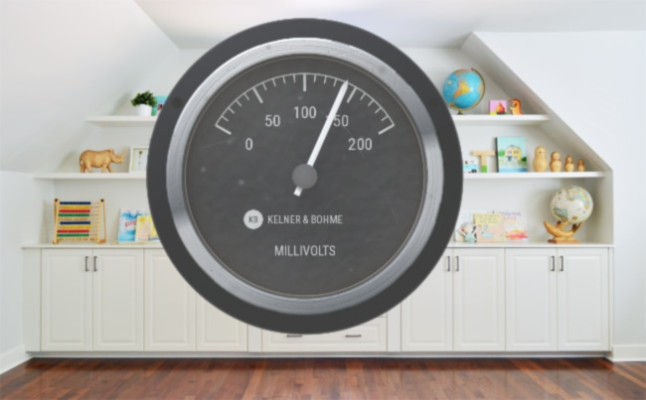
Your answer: 140 mV
